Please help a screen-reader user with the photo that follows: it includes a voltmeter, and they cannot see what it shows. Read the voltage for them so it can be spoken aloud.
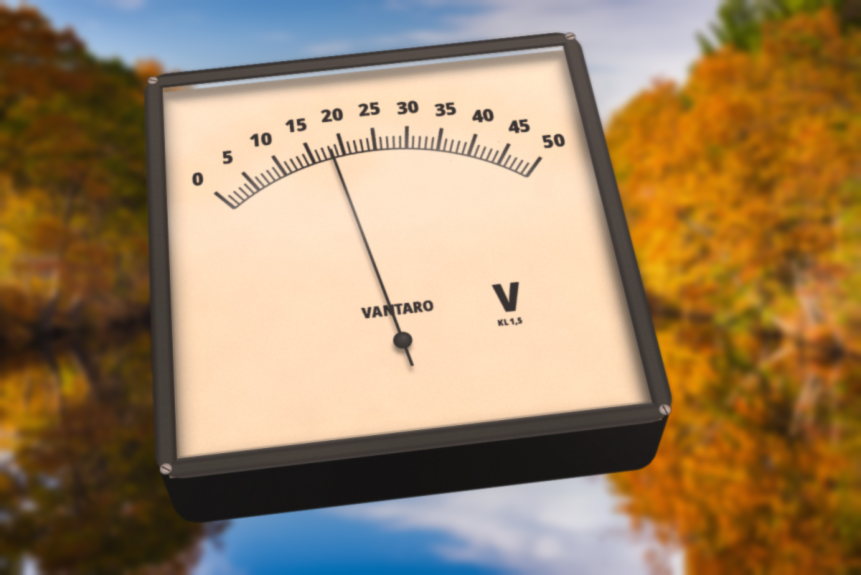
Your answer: 18 V
